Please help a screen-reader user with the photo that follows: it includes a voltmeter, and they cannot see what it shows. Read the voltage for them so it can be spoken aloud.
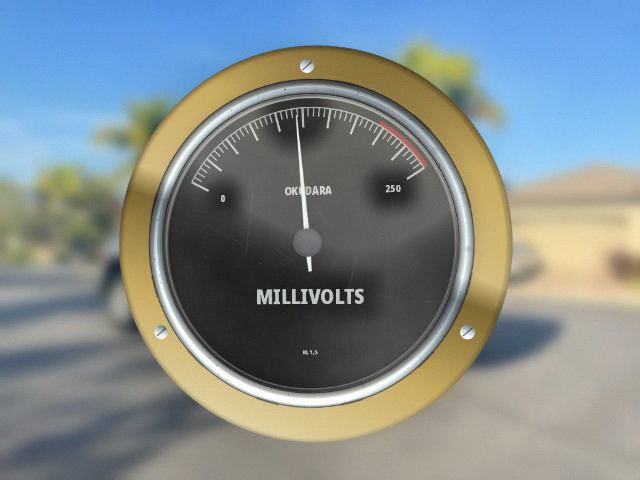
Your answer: 120 mV
